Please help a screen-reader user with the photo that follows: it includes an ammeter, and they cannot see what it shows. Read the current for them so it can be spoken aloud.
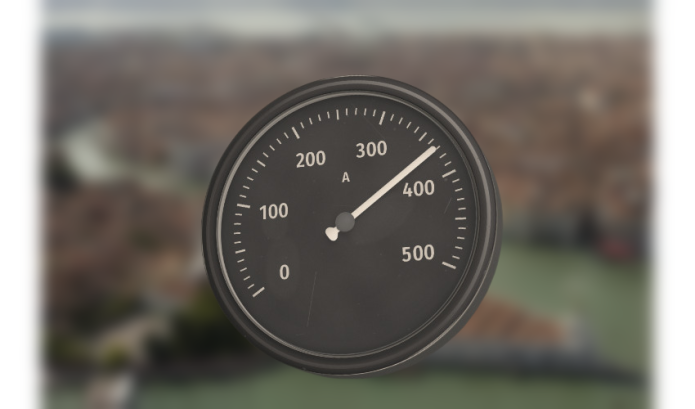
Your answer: 370 A
